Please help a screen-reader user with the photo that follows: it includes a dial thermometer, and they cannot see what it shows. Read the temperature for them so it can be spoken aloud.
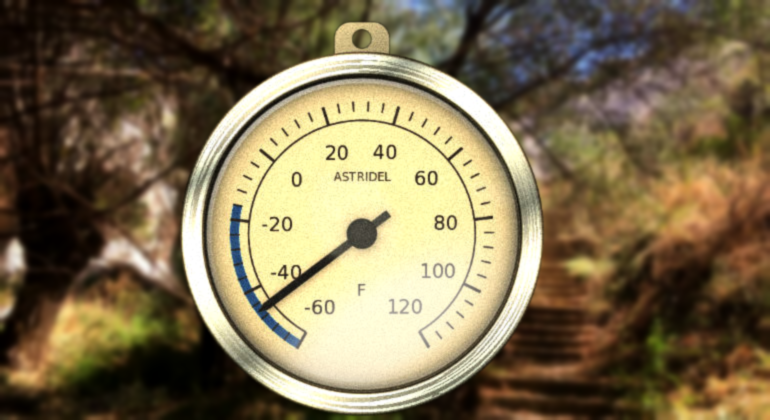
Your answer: -46 °F
